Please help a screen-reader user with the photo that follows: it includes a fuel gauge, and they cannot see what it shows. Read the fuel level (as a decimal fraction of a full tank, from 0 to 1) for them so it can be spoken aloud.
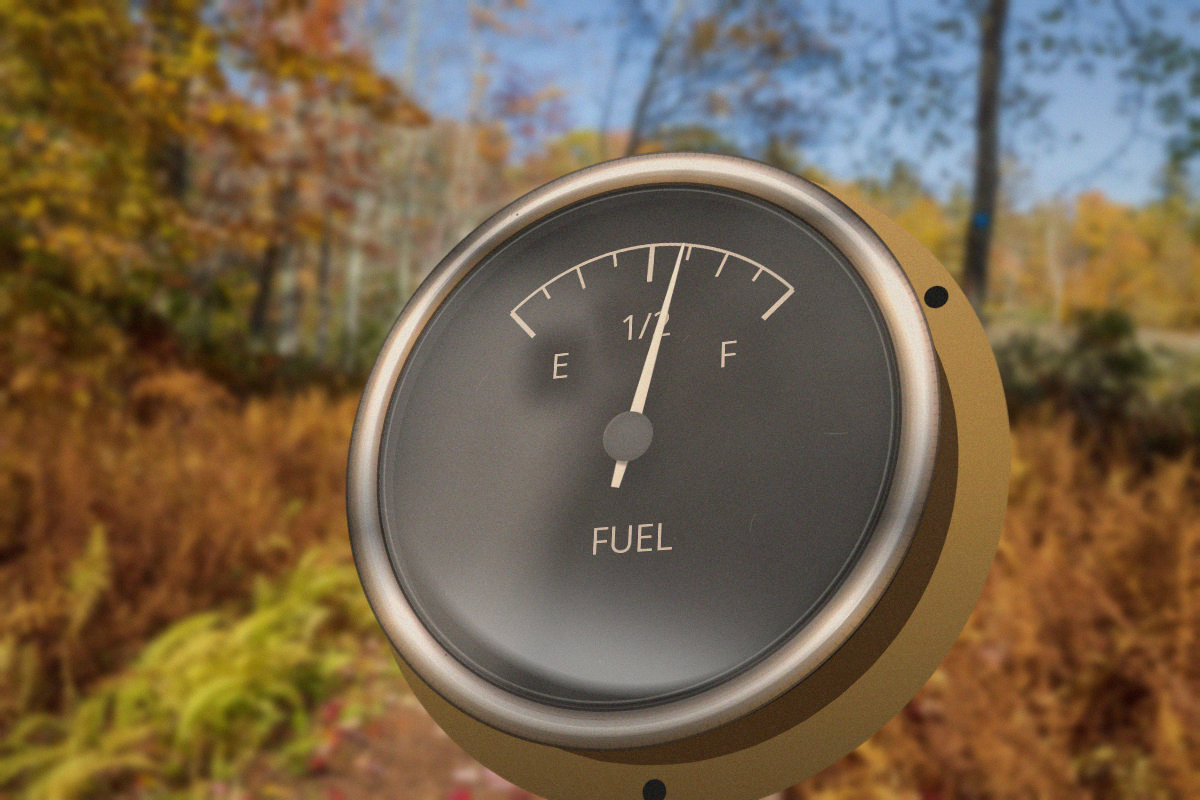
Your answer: 0.625
